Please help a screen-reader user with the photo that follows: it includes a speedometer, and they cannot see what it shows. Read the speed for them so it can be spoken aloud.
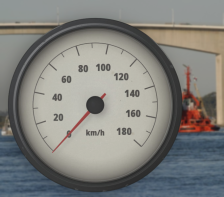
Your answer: 0 km/h
